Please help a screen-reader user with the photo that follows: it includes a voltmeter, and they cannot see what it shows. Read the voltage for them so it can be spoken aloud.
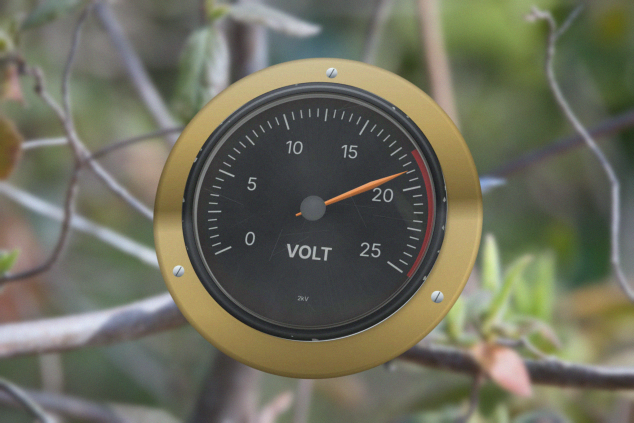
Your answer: 19 V
